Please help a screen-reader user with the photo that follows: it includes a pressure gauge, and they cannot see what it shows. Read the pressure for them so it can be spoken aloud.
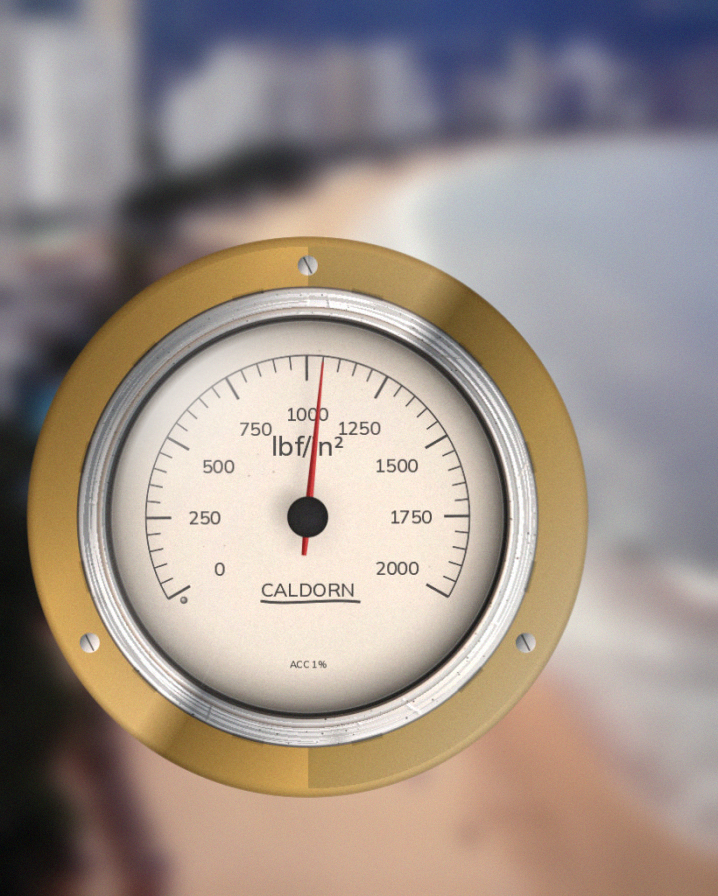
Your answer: 1050 psi
